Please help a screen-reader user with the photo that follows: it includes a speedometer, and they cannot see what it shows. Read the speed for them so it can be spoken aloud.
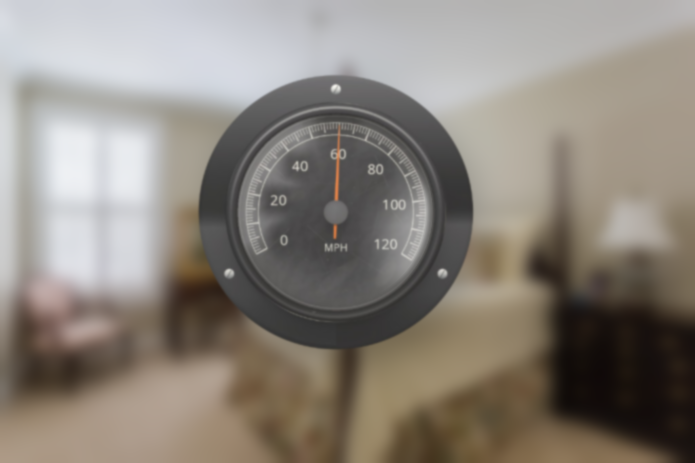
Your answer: 60 mph
